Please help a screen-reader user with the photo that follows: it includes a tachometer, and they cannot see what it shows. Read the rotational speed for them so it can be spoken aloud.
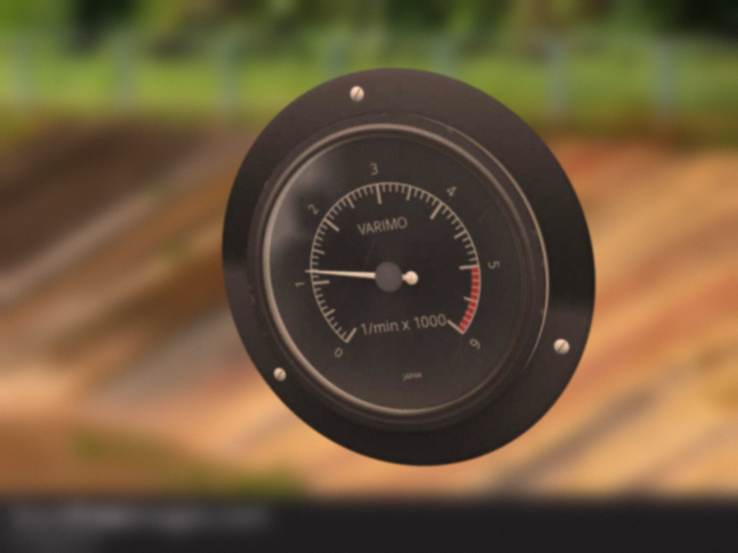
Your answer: 1200 rpm
